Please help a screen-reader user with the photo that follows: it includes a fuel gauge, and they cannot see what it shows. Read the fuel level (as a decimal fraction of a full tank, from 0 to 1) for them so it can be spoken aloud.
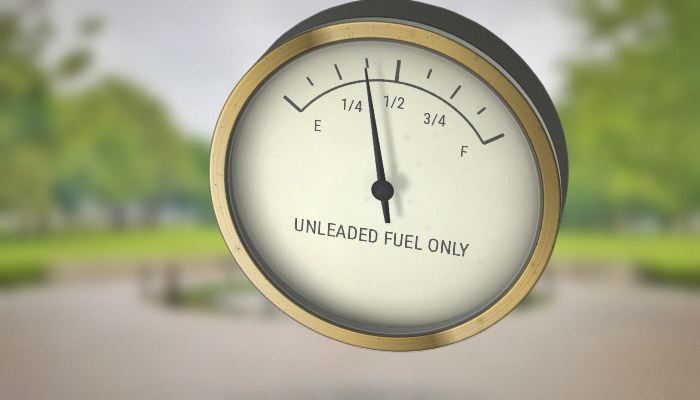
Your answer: 0.375
